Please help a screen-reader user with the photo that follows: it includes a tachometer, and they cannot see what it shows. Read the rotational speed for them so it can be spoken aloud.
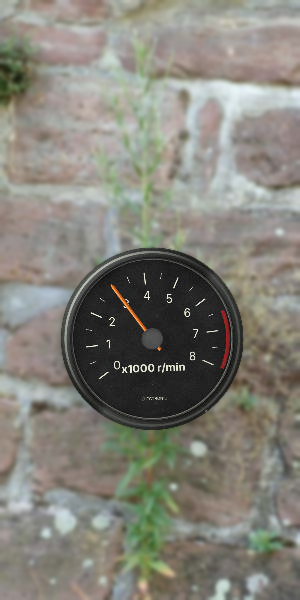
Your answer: 3000 rpm
